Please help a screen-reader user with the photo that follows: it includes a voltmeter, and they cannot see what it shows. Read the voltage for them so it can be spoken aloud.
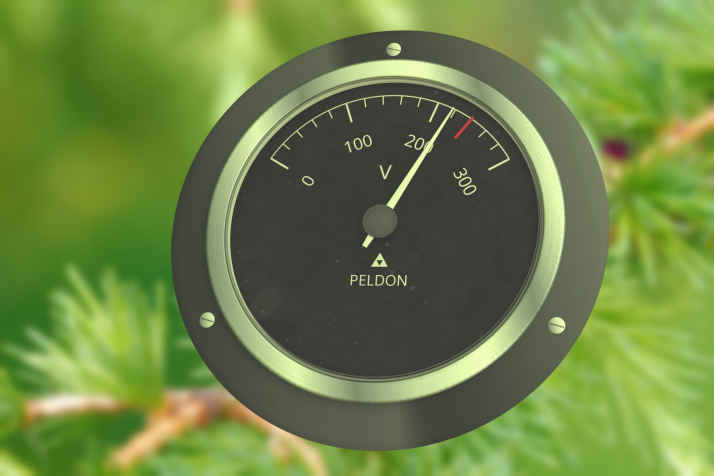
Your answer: 220 V
